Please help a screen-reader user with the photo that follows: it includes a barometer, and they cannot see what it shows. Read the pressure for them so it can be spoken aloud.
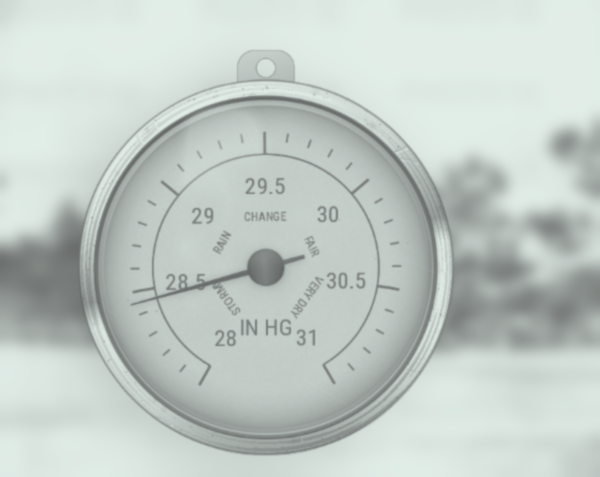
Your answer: 28.45 inHg
